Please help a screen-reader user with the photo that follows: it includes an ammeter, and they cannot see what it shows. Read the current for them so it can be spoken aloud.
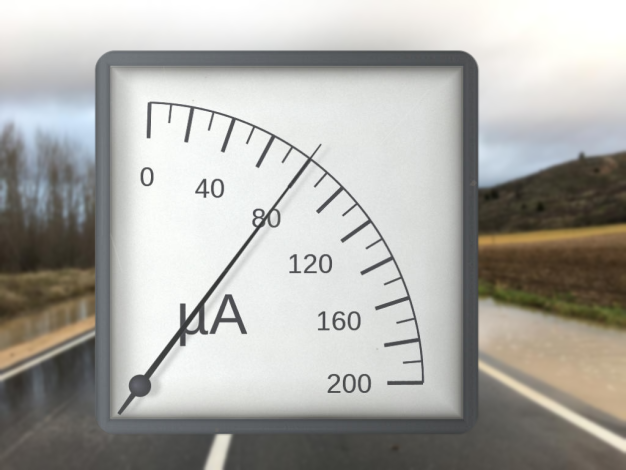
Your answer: 80 µA
